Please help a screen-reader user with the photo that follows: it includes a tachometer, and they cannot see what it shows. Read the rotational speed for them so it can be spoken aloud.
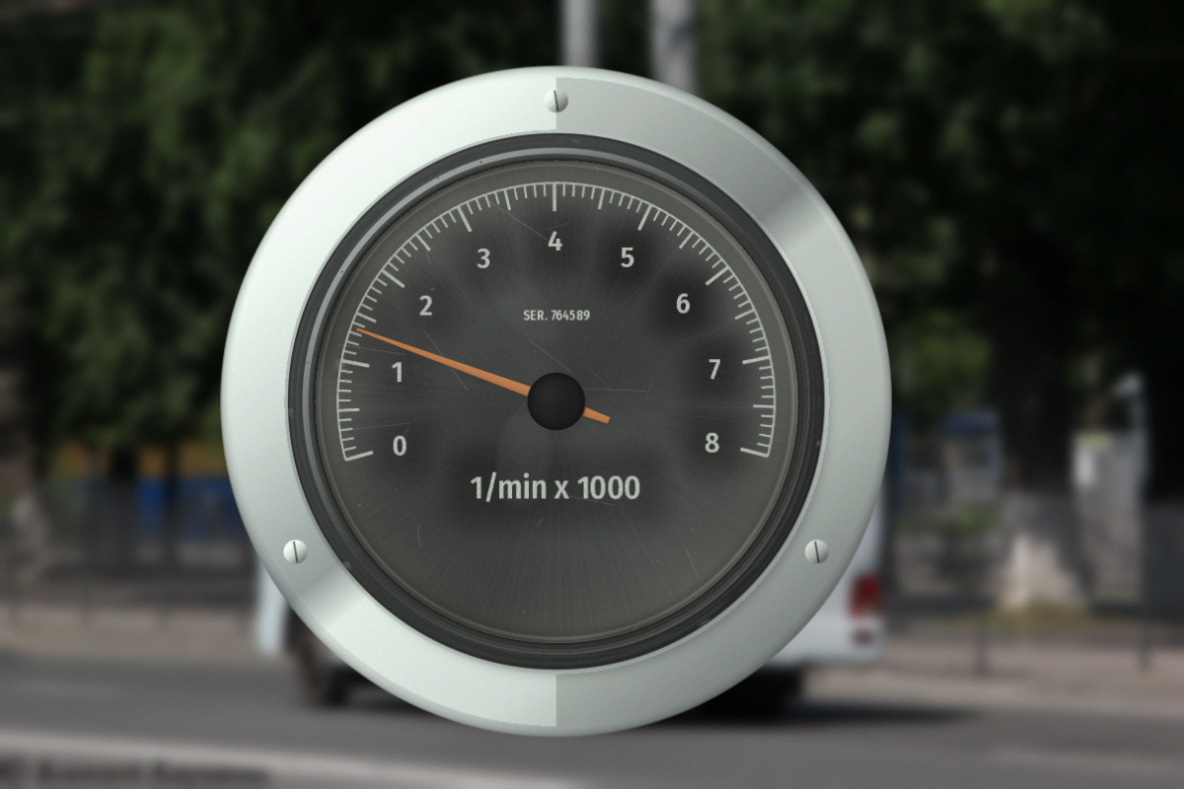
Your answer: 1350 rpm
